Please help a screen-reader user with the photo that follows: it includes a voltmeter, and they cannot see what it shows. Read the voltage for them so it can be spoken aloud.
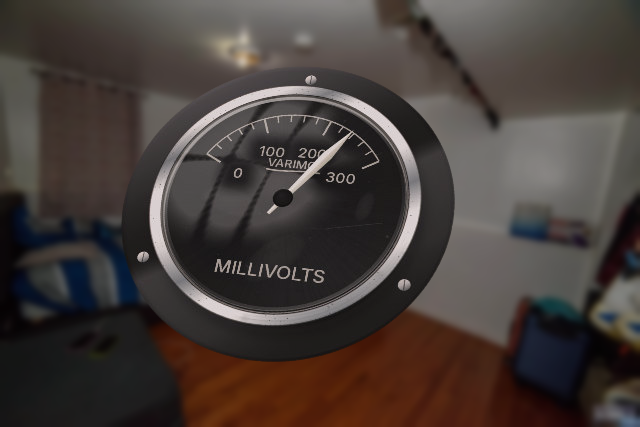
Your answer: 240 mV
